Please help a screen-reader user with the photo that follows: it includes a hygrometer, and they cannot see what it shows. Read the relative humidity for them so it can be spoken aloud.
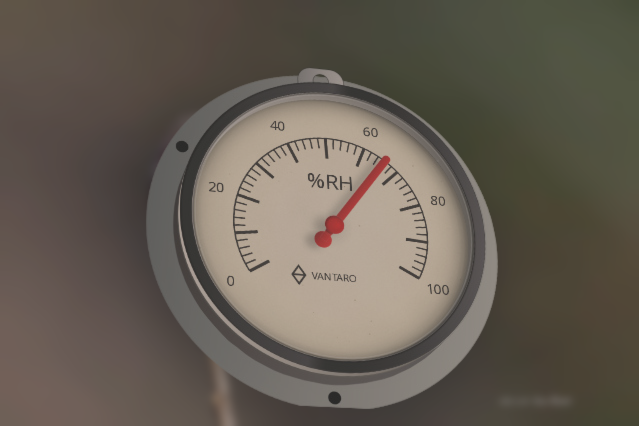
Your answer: 66 %
